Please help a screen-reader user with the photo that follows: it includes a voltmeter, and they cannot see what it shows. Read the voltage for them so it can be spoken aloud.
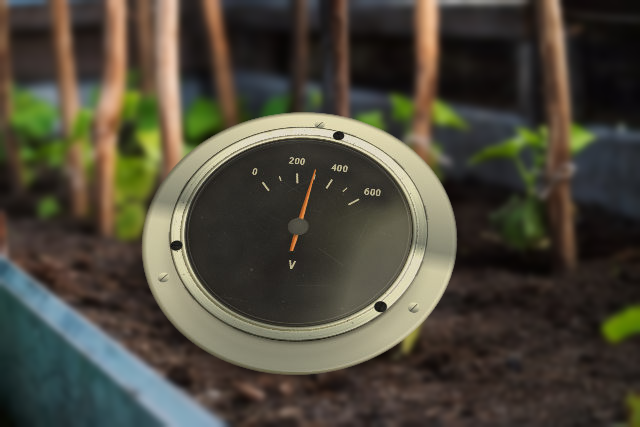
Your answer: 300 V
